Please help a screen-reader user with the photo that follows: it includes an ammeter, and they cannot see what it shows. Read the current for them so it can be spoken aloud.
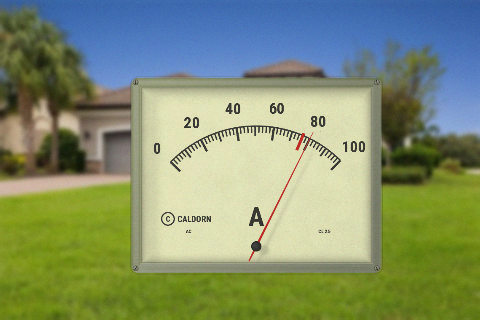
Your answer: 80 A
